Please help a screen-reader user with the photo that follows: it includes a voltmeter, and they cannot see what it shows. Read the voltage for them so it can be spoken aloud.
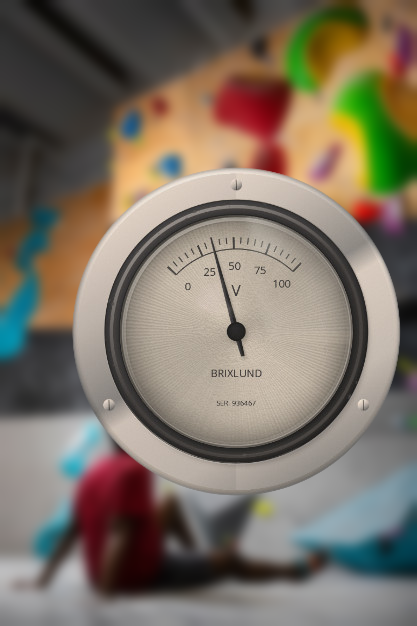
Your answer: 35 V
